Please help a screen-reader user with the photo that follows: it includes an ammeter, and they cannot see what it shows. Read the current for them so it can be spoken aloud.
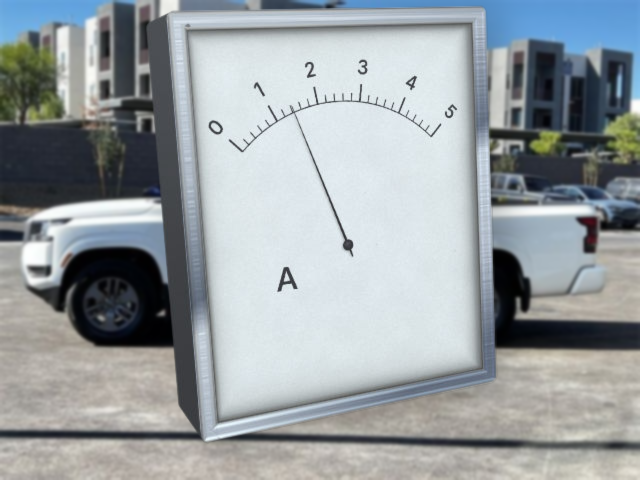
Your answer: 1.4 A
